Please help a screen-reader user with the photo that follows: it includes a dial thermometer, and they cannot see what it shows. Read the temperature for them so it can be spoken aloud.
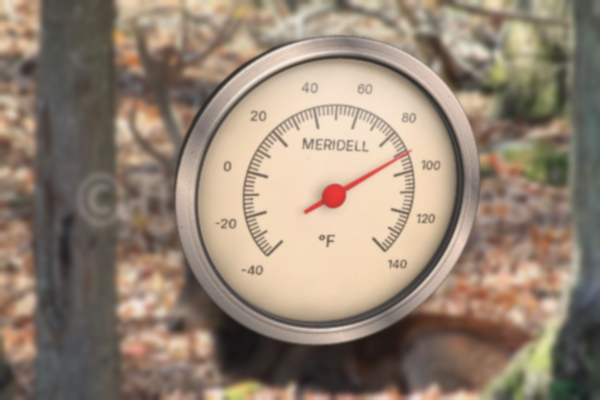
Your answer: 90 °F
